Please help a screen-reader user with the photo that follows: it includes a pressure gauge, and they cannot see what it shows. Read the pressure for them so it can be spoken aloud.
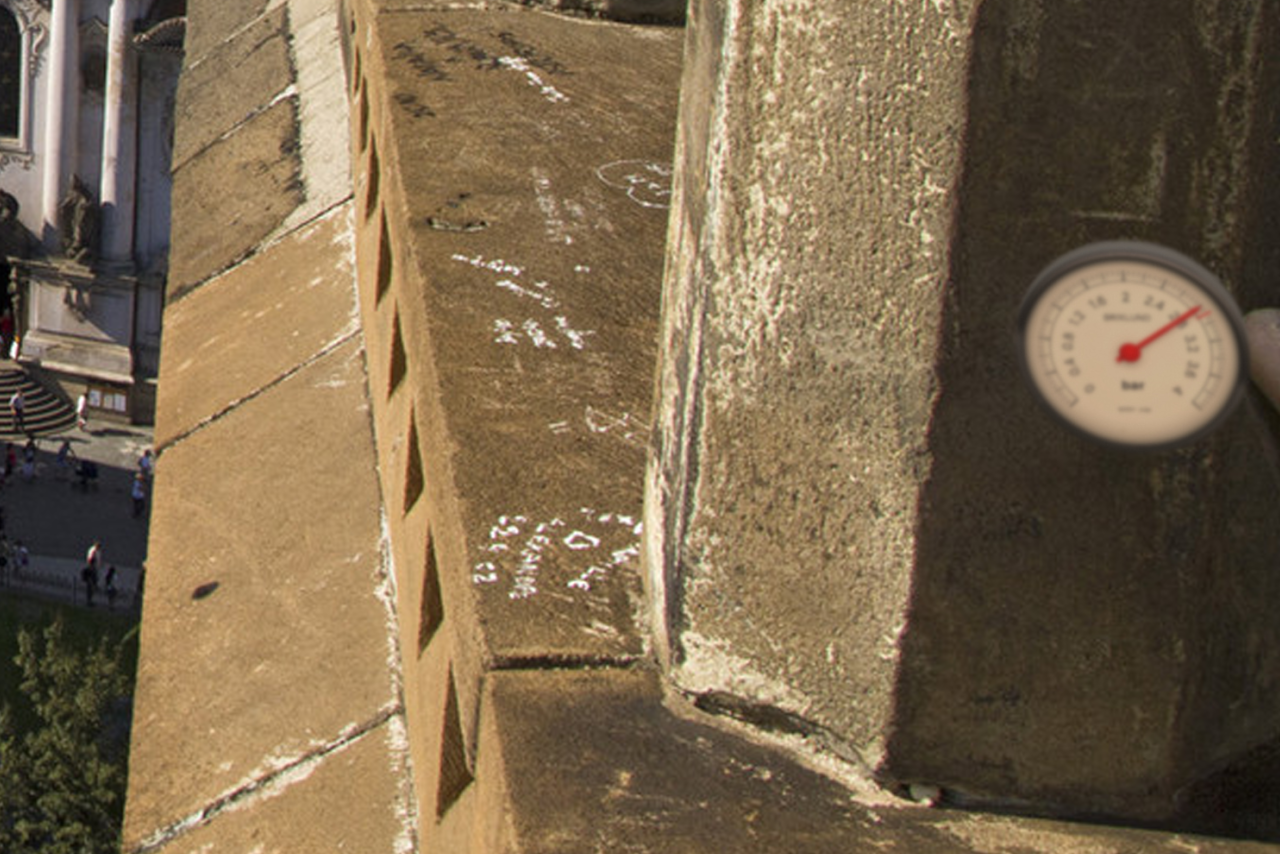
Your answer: 2.8 bar
